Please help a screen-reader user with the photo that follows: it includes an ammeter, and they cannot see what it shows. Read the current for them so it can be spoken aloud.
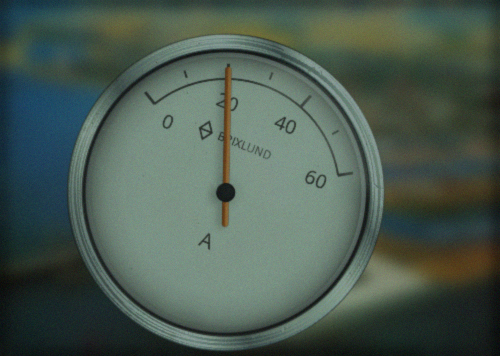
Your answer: 20 A
